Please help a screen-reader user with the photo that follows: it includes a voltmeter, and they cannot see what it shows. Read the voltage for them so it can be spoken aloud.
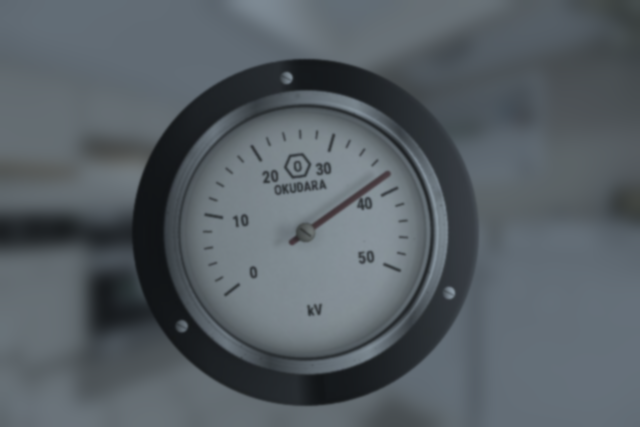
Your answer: 38 kV
